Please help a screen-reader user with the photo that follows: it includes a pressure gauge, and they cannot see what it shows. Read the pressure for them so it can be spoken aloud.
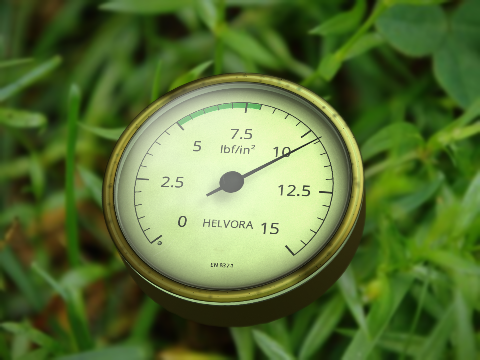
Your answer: 10.5 psi
